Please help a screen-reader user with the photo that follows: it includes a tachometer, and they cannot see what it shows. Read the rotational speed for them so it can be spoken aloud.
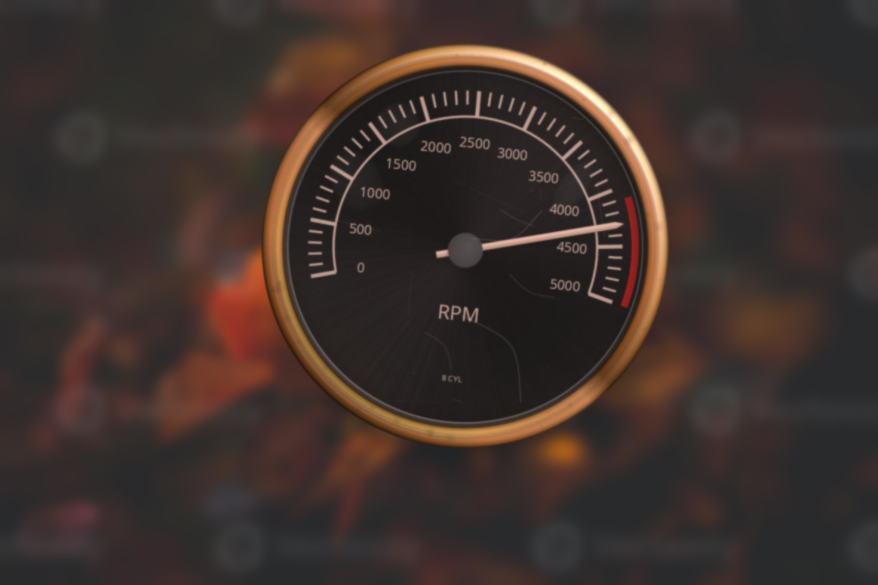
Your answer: 4300 rpm
